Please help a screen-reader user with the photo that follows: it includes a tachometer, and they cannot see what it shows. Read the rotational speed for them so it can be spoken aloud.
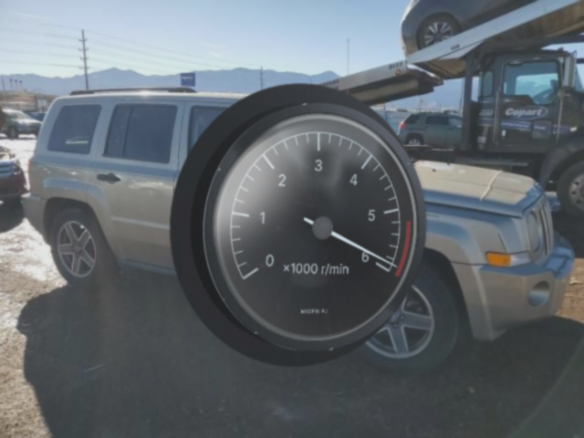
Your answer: 5900 rpm
